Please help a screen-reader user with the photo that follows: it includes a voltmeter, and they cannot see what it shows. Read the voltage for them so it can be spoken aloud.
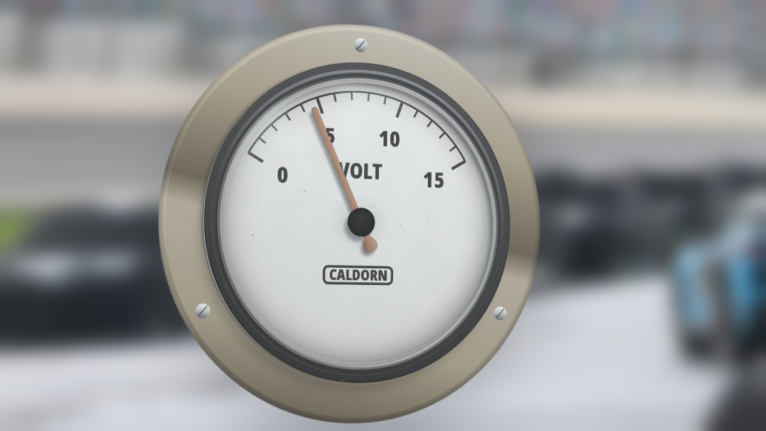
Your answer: 4.5 V
